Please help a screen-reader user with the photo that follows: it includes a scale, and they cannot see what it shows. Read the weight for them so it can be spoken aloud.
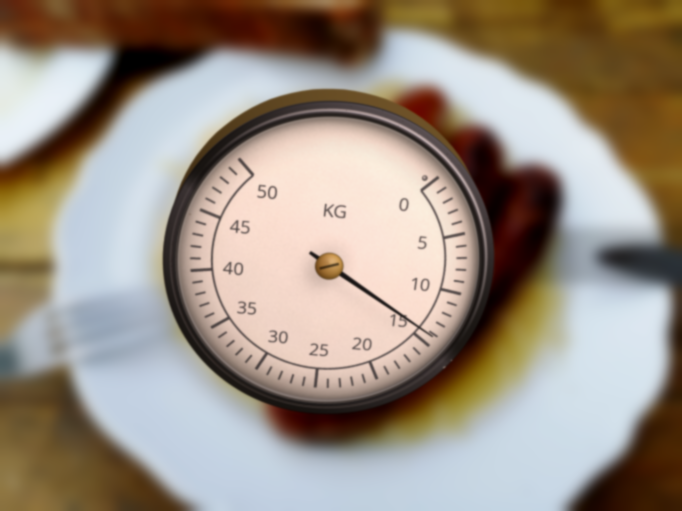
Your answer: 14 kg
